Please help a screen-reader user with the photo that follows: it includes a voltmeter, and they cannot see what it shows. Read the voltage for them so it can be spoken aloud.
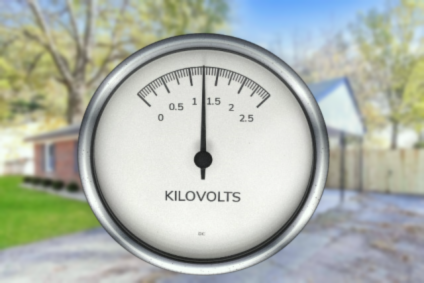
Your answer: 1.25 kV
